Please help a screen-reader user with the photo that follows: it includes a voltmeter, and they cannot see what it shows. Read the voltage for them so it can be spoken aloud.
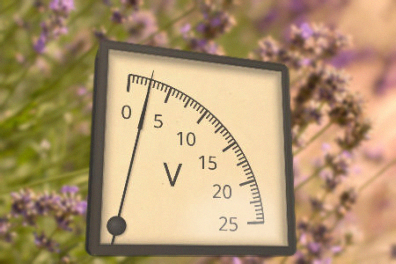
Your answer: 2.5 V
